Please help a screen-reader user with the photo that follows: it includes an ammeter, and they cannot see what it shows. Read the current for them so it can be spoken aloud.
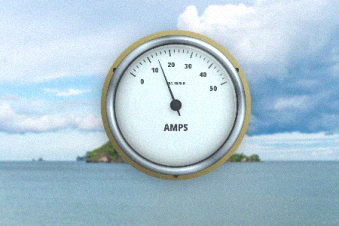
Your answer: 14 A
